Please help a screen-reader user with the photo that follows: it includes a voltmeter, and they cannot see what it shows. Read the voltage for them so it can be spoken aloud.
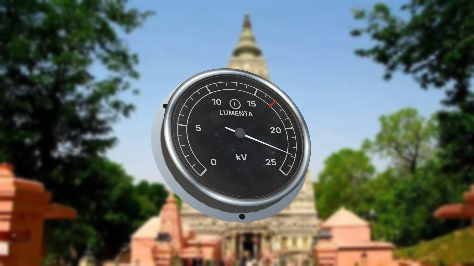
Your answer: 23 kV
